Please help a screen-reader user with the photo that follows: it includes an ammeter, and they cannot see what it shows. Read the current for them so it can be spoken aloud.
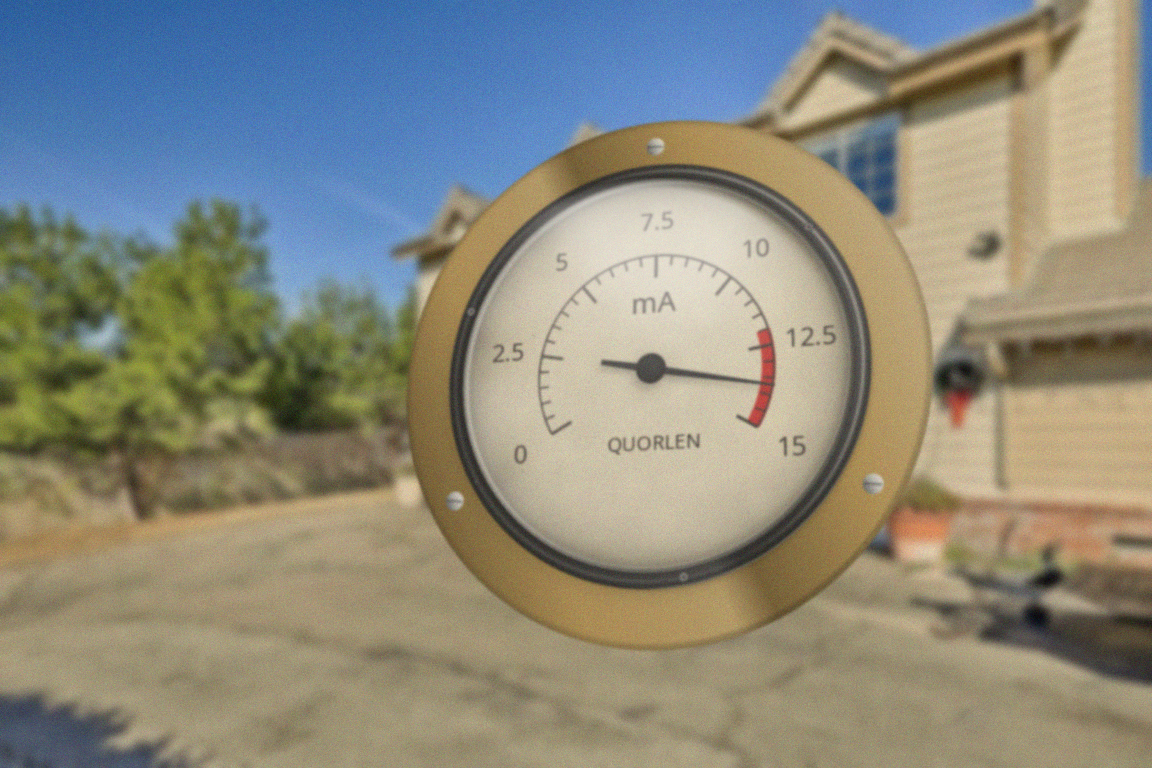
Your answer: 13.75 mA
